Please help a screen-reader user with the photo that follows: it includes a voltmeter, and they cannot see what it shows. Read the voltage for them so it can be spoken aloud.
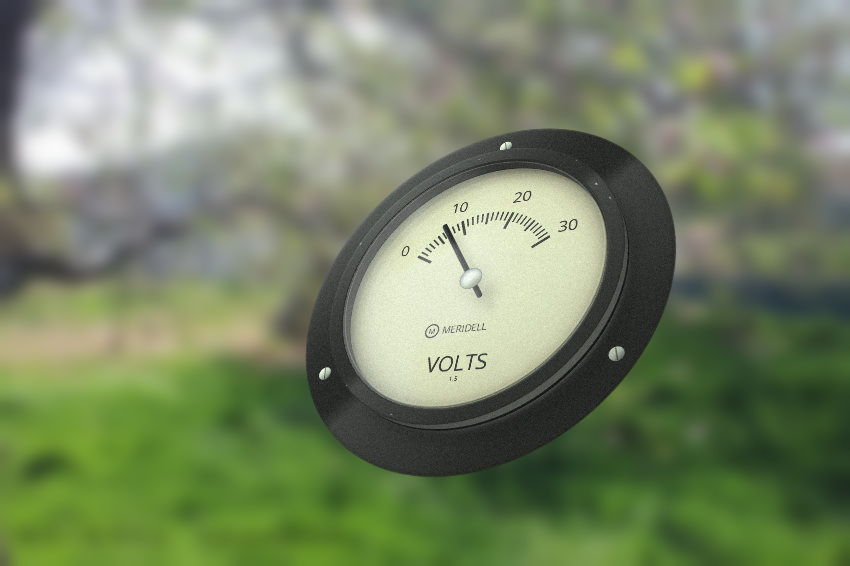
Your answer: 7 V
